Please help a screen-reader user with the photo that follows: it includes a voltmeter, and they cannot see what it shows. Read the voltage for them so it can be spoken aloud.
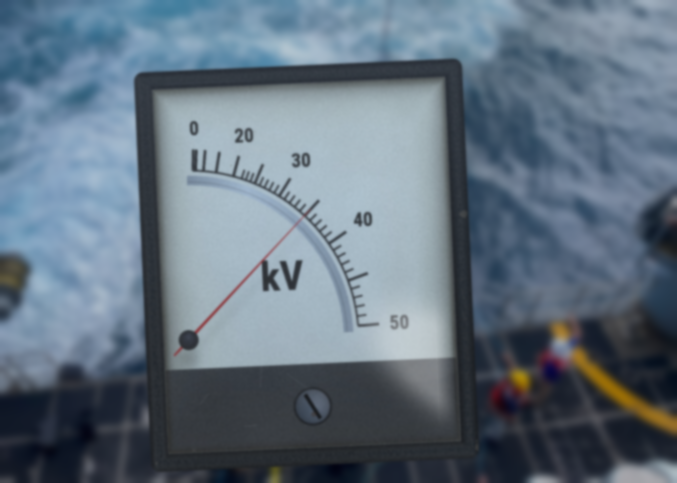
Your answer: 35 kV
